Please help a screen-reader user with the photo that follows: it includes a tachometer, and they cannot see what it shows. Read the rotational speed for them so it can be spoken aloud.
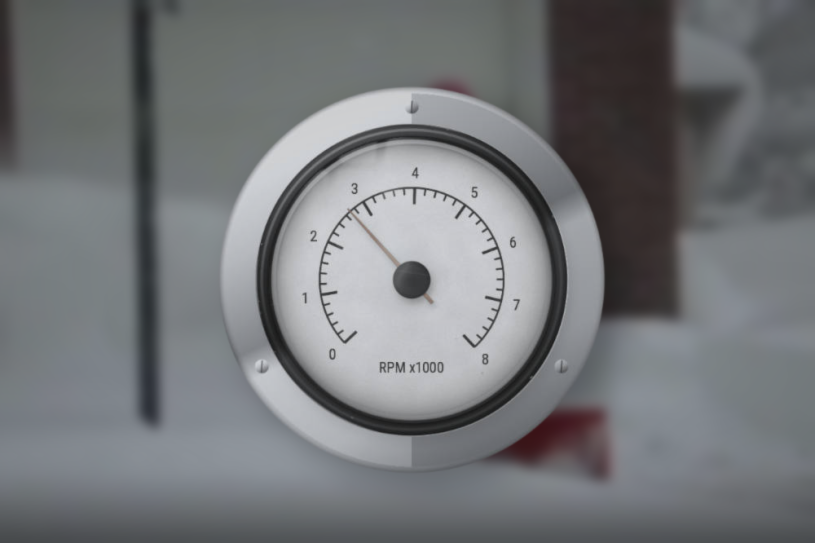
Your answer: 2700 rpm
